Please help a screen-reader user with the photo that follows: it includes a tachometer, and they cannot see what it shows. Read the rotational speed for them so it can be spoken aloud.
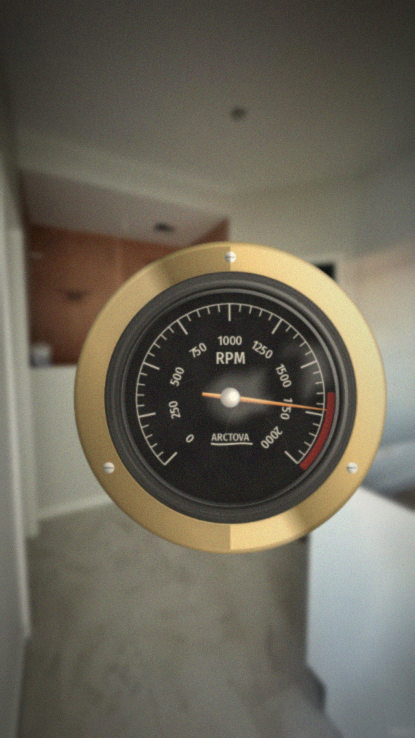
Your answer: 1725 rpm
